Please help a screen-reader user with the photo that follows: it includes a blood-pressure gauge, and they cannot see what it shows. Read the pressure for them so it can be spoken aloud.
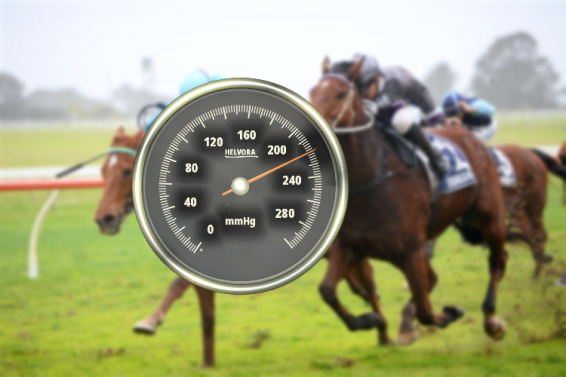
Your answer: 220 mmHg
